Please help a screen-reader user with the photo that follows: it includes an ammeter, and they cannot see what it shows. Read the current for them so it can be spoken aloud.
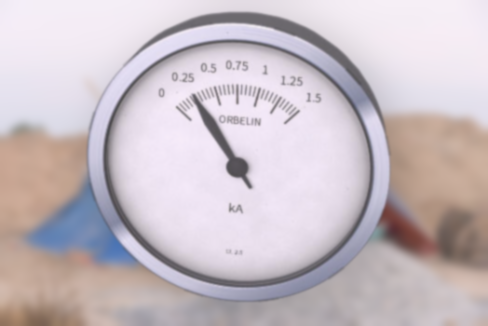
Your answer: 0.25 kA
